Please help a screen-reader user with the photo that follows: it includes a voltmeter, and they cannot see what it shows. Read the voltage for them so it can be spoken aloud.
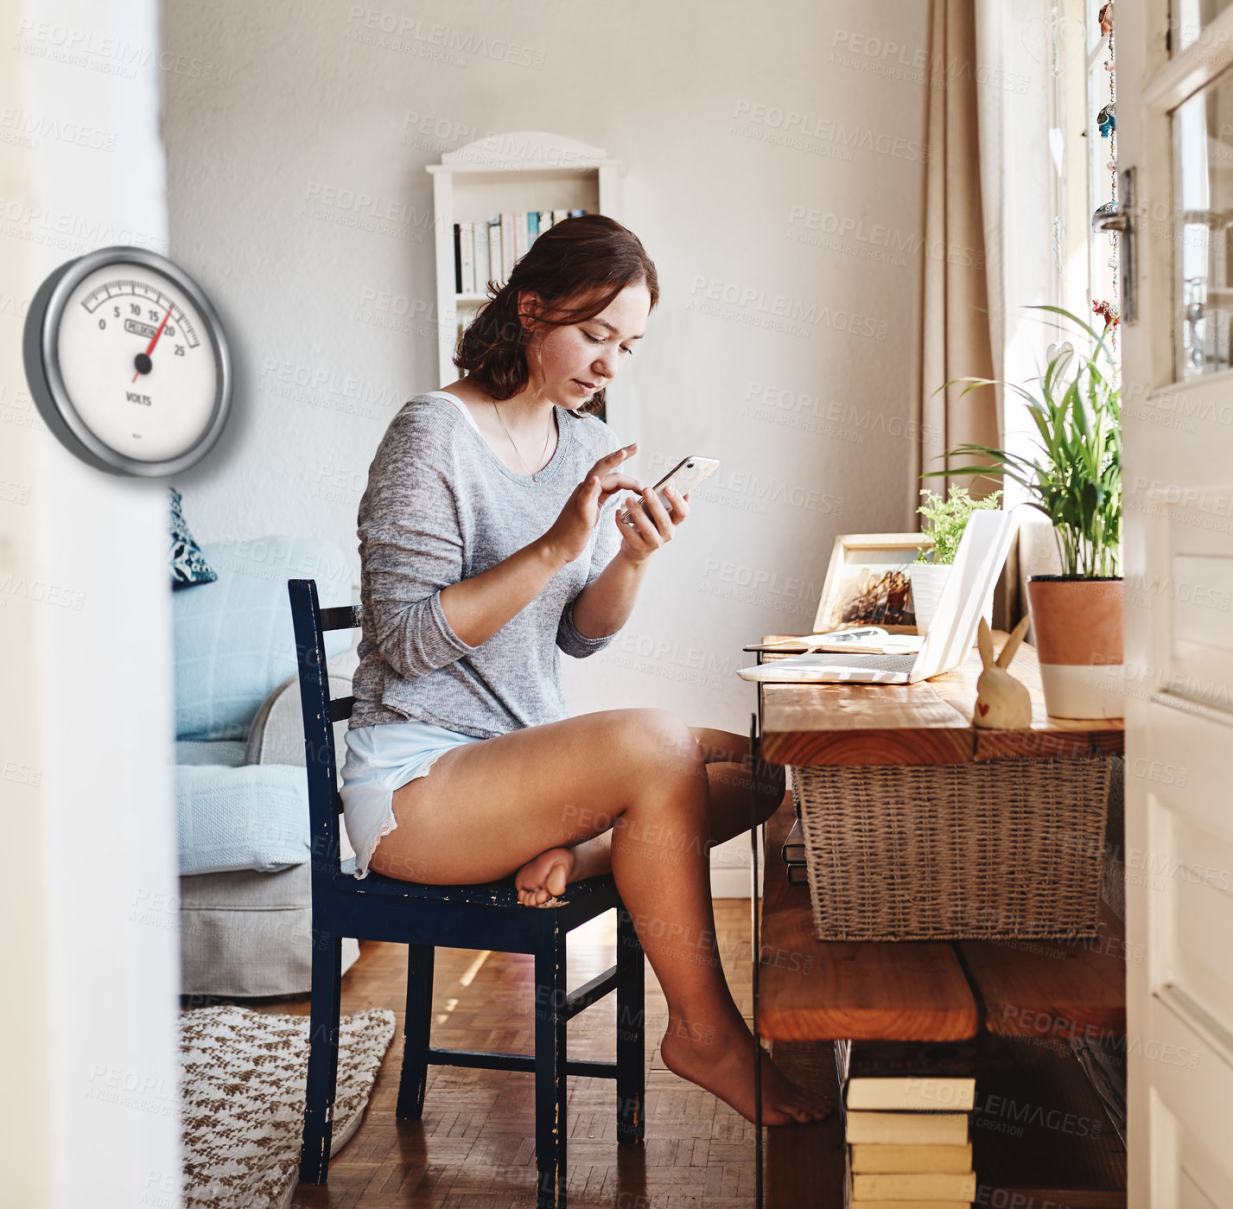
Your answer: 17.5 V
